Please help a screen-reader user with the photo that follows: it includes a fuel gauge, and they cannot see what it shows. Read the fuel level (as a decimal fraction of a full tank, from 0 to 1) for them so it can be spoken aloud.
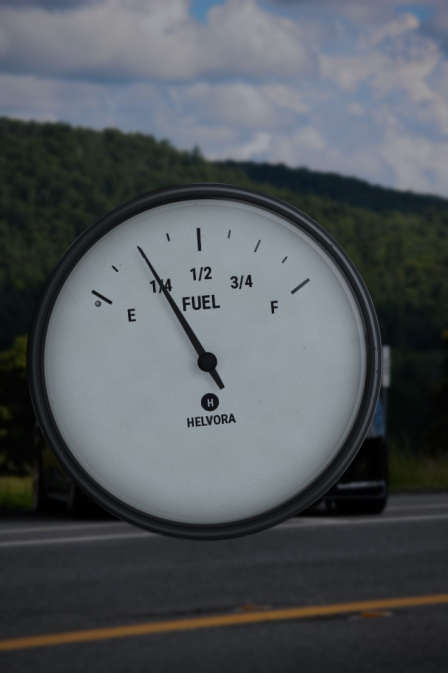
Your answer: 0.25
